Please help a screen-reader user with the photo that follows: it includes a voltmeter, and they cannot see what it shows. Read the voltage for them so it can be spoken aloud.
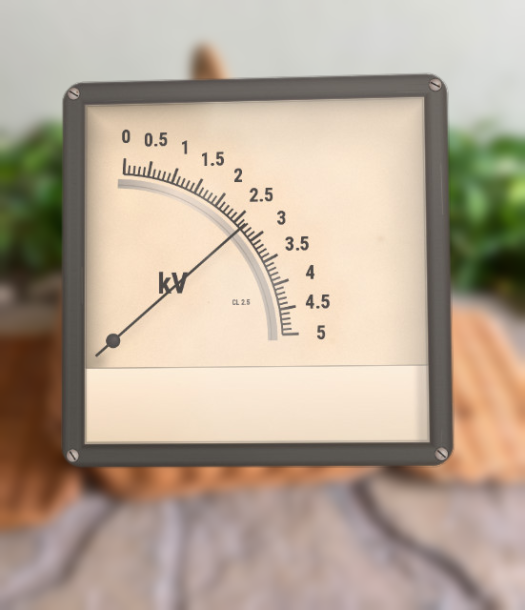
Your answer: 2.7 kV
